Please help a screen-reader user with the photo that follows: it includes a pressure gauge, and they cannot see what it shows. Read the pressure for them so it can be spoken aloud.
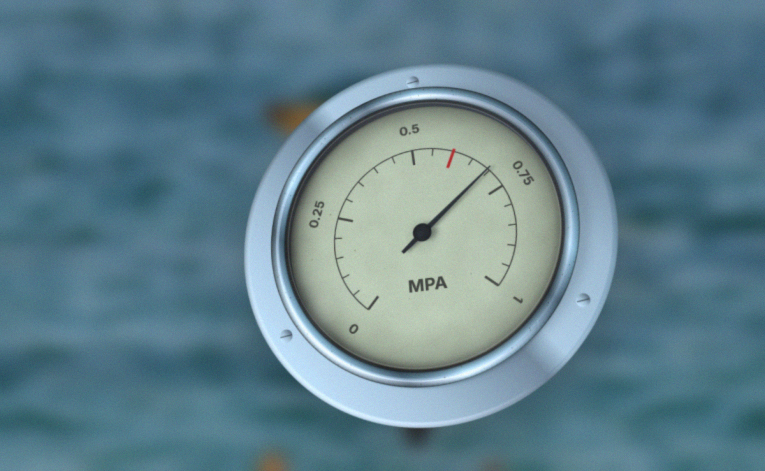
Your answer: 0.7 MPa
